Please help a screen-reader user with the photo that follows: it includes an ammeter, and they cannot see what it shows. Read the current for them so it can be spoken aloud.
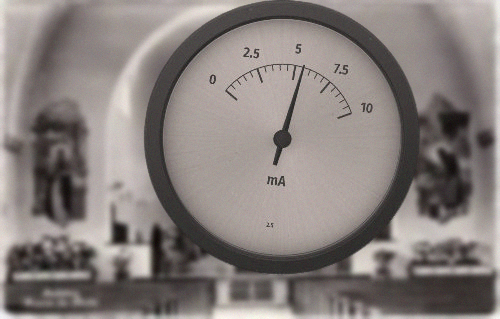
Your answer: 5.5 mA
